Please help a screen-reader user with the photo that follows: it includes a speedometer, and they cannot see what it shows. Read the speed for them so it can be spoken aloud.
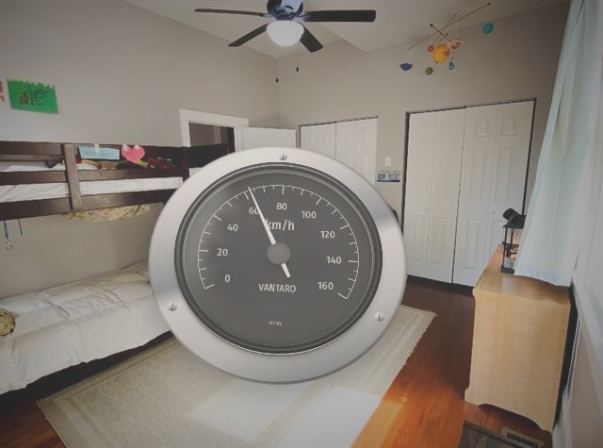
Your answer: 62.5 km/h
